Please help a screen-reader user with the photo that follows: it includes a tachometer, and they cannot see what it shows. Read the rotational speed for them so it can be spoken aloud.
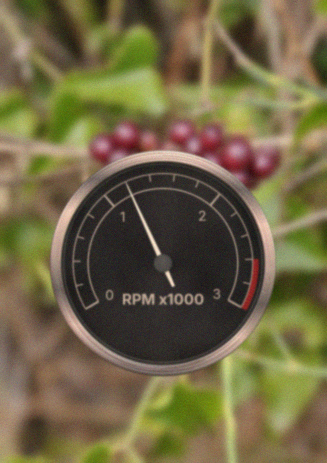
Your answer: 1200 rpm
